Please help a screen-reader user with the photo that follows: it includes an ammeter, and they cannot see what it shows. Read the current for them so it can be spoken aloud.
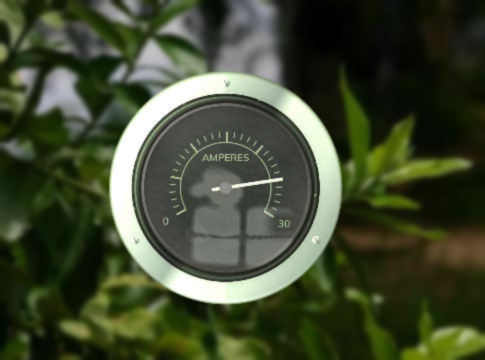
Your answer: 25 A
